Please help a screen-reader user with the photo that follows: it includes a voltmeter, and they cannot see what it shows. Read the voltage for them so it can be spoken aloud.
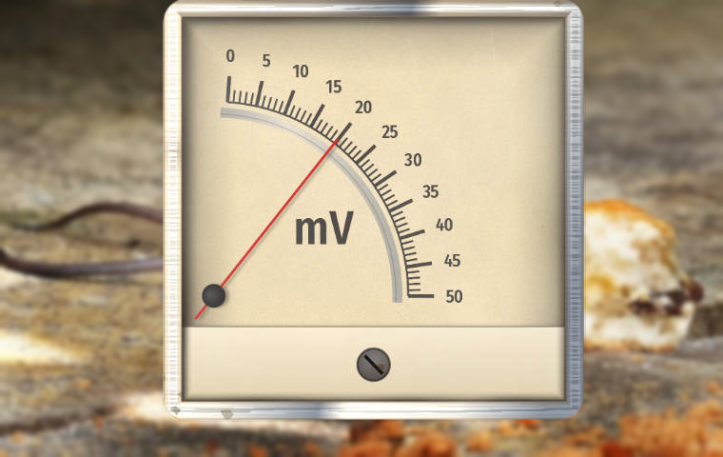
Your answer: 20 mV
